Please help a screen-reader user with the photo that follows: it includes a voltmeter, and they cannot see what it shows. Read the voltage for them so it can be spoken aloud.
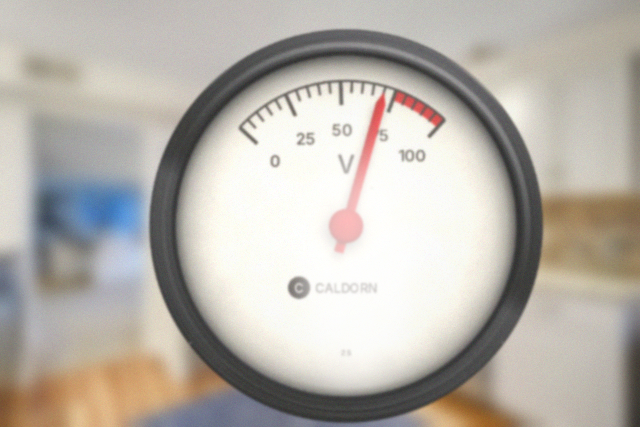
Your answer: 70 V
